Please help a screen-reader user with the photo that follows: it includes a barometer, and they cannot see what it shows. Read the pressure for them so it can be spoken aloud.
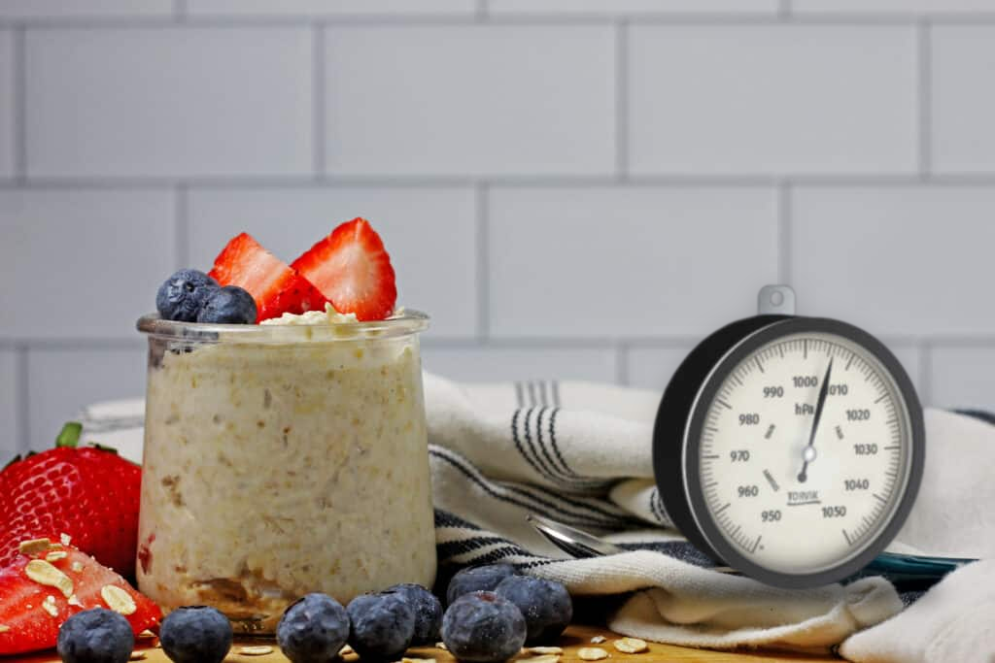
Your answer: 1005 hPa
